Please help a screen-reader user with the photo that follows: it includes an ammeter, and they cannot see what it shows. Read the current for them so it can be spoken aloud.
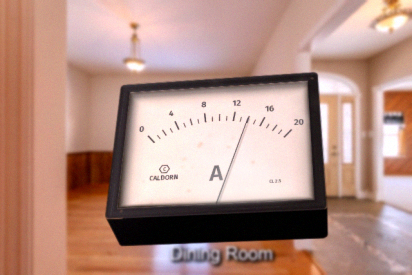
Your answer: 14 A
